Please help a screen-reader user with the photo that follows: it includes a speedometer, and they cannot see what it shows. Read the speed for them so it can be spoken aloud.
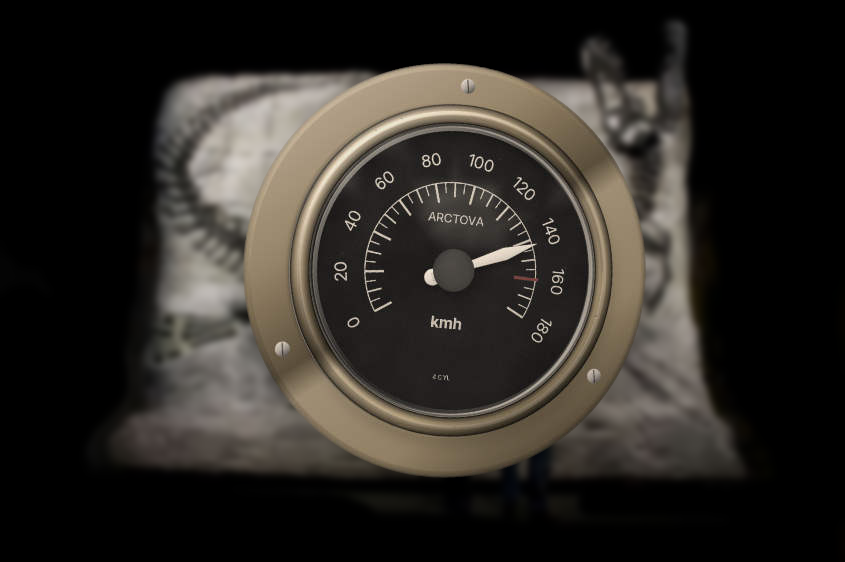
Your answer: 142.5 km/h
